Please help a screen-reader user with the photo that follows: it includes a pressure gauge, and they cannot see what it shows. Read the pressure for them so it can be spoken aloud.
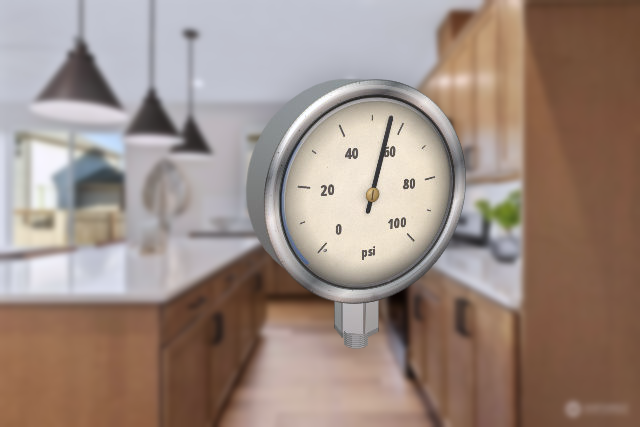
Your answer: 55 psi
